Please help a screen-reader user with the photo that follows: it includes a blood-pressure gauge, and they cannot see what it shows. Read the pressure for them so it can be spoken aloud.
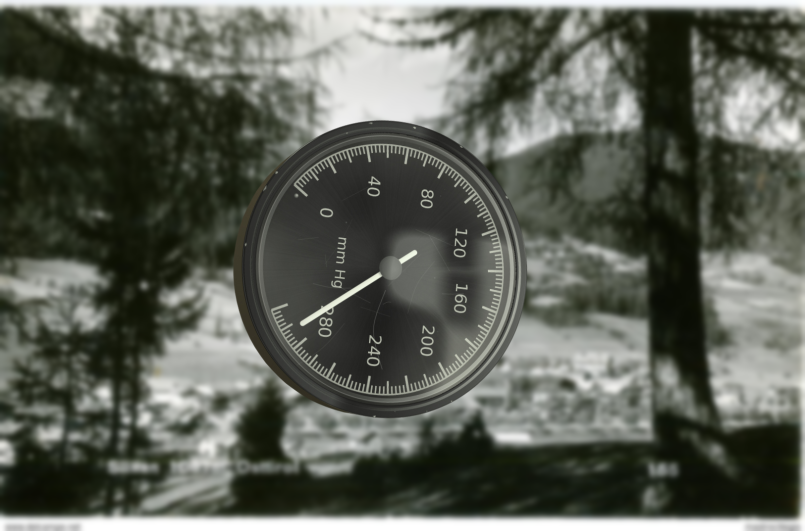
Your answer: 288 mmHg
